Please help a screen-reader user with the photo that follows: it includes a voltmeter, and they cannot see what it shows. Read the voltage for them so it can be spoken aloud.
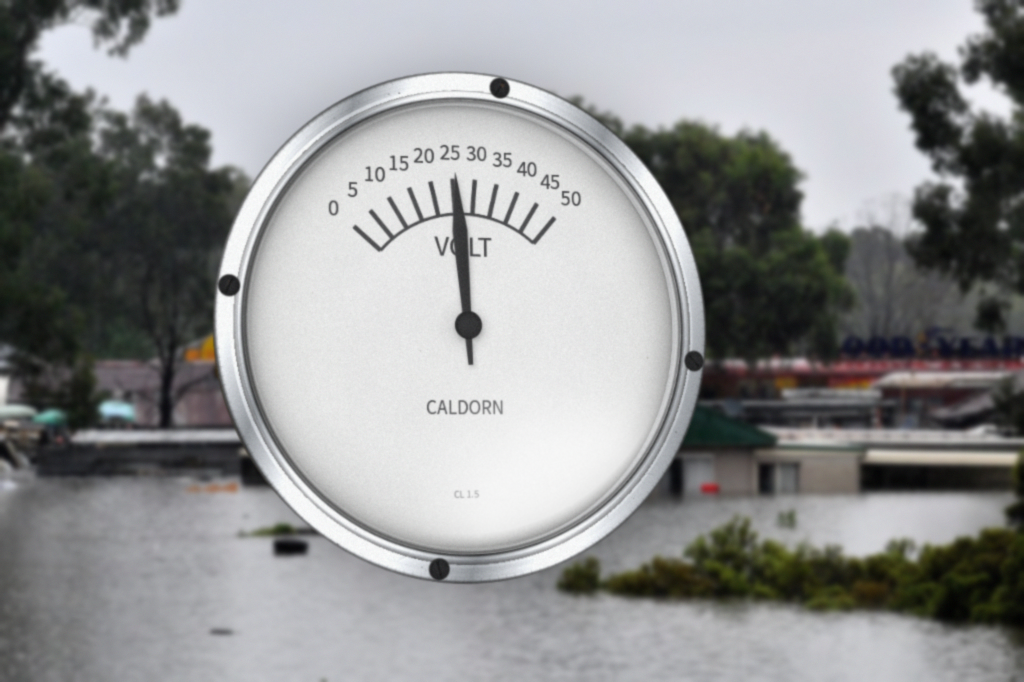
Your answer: 25 V
